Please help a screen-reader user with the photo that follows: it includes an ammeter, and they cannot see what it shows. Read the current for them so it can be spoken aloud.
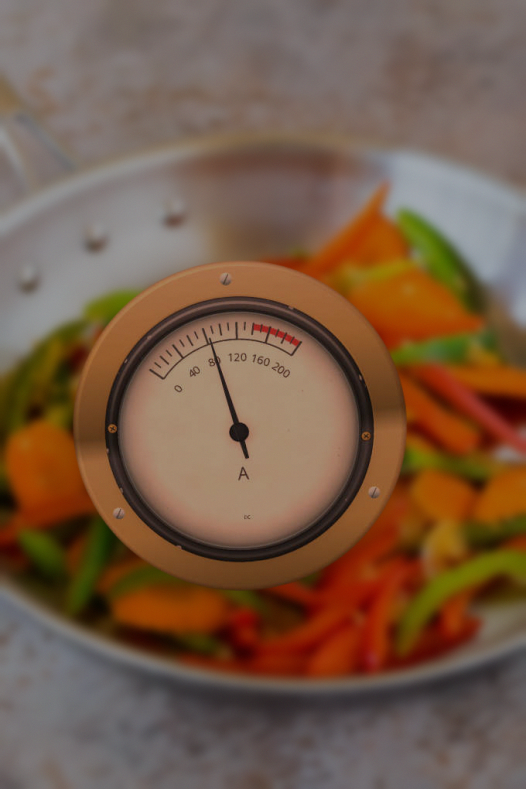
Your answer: 85 A
